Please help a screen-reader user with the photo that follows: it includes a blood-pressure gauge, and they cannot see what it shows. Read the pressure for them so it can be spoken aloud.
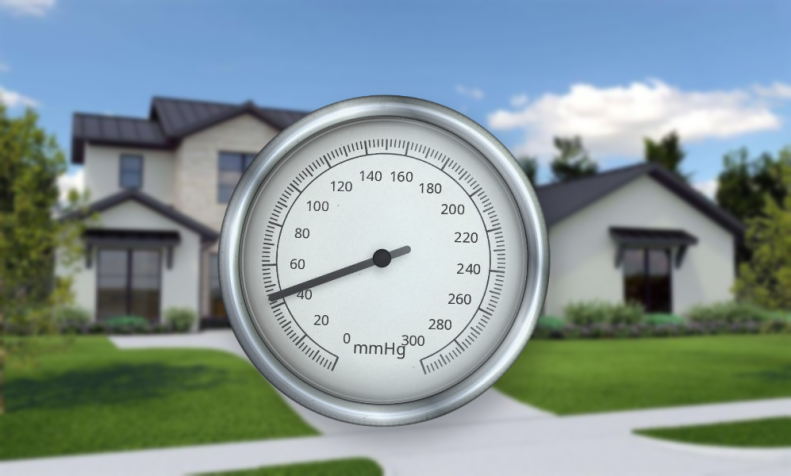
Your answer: 44 mmHg
